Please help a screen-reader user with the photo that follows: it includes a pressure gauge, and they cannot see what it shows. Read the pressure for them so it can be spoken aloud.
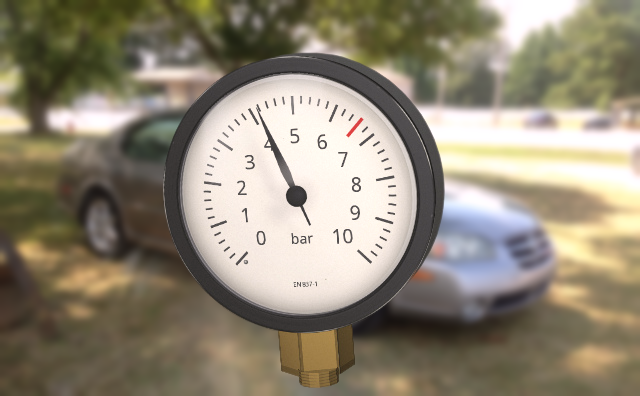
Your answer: 4.2 bar
